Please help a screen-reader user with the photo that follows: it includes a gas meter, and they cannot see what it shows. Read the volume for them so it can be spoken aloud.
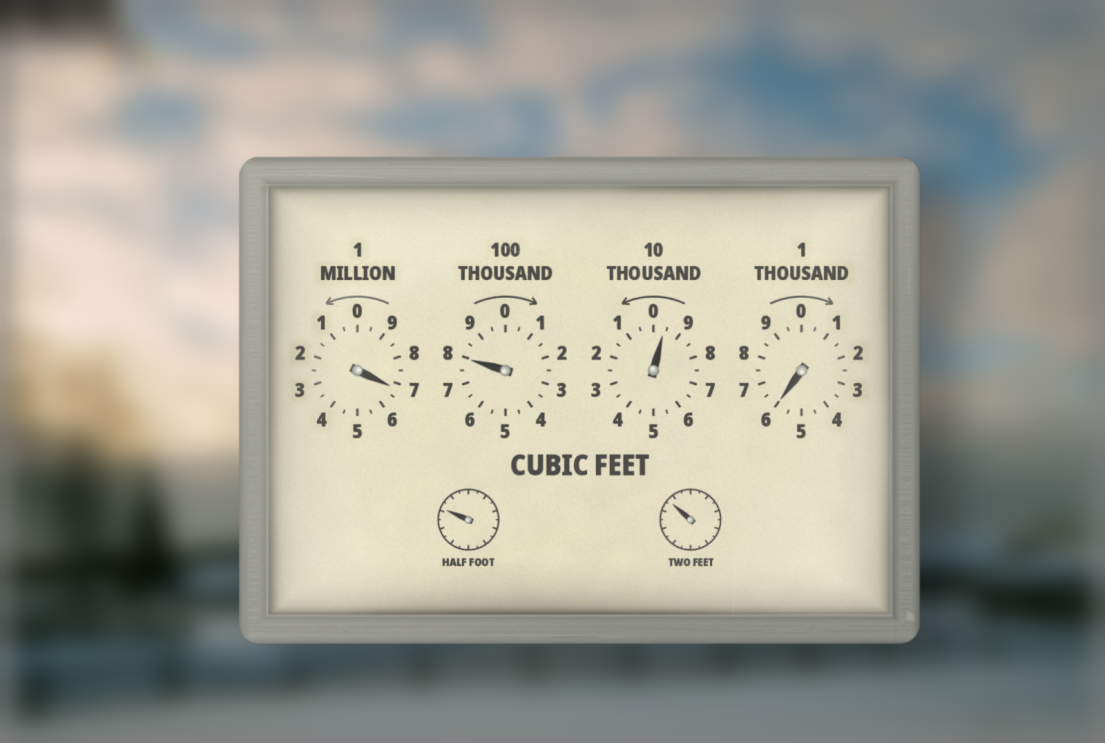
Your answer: 679600 ft³
